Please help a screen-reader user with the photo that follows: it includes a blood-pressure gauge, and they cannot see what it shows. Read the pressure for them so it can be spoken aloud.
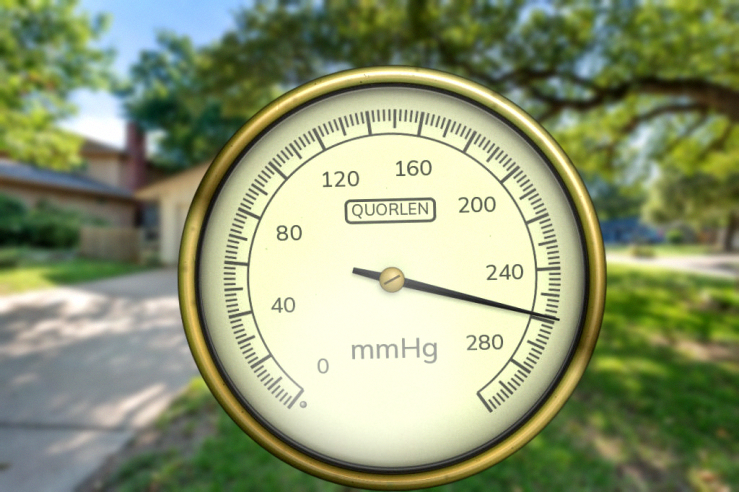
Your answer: 258 mmHg
